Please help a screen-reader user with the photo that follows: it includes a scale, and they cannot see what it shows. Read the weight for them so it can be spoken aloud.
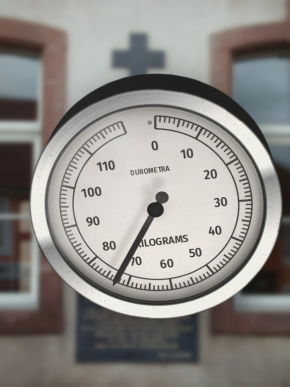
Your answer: 73 kg
